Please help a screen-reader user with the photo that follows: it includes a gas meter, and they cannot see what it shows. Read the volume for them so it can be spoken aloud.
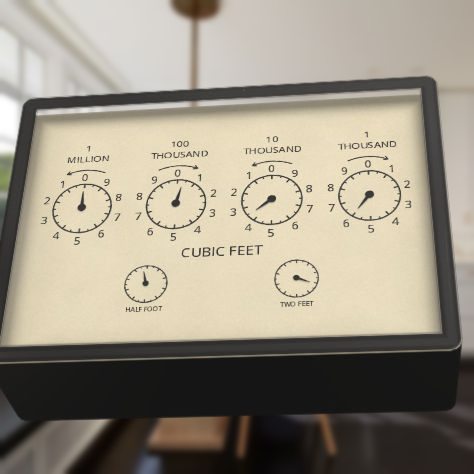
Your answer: 3600 ft³
